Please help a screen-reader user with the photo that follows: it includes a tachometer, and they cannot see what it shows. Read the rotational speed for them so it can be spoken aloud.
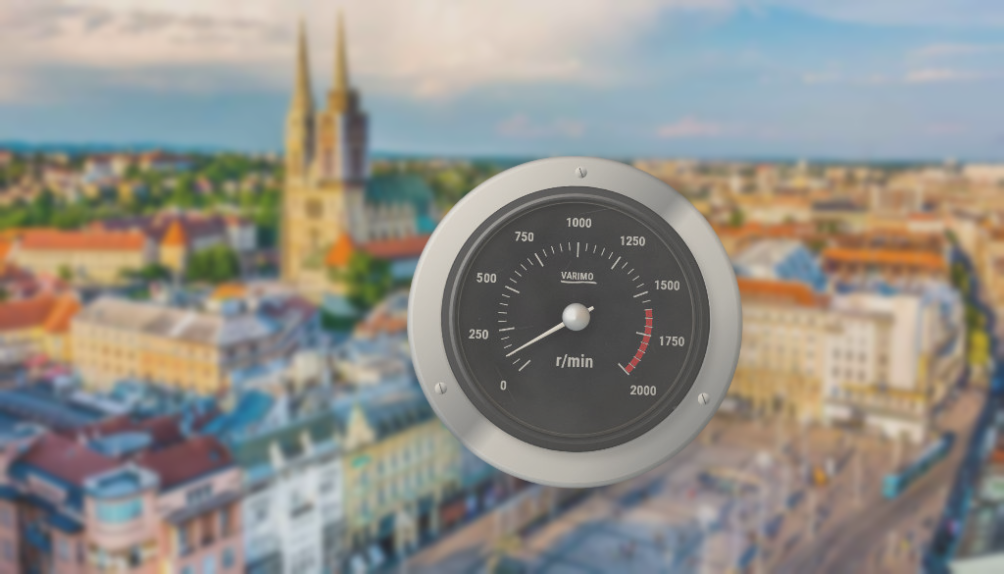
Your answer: 100 rpm
